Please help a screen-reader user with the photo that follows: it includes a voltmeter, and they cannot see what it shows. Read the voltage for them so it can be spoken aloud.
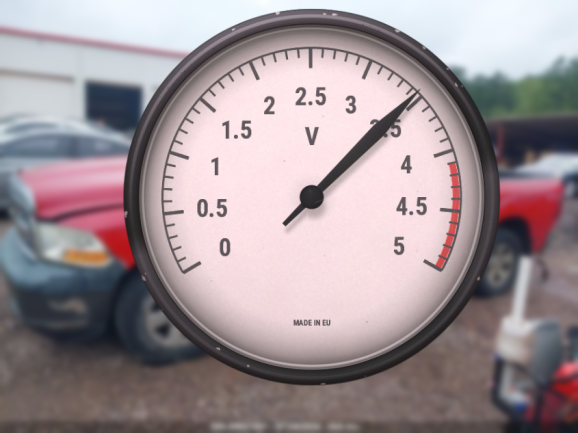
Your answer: 3.45 V
